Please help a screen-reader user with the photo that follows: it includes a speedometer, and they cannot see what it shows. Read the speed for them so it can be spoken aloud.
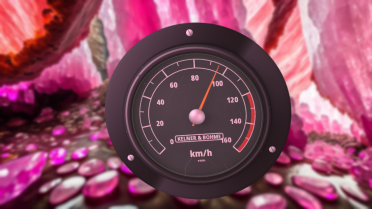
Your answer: 95 km/h
